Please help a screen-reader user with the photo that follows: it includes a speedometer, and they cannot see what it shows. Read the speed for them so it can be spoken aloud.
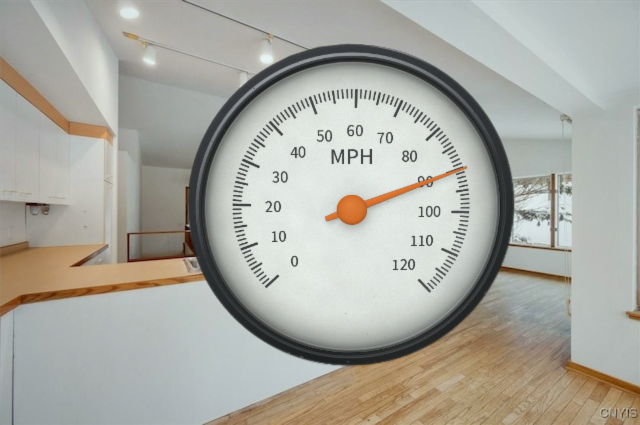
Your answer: 90 mph
